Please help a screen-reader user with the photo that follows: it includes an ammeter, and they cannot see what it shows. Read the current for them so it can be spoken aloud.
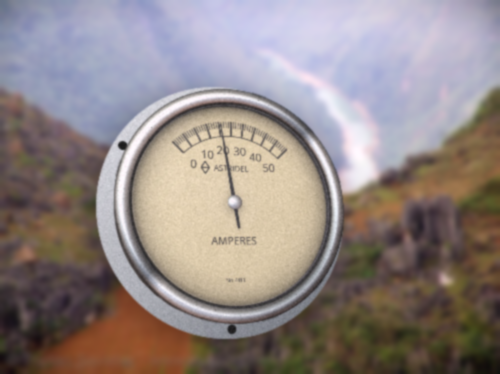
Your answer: 20 A
